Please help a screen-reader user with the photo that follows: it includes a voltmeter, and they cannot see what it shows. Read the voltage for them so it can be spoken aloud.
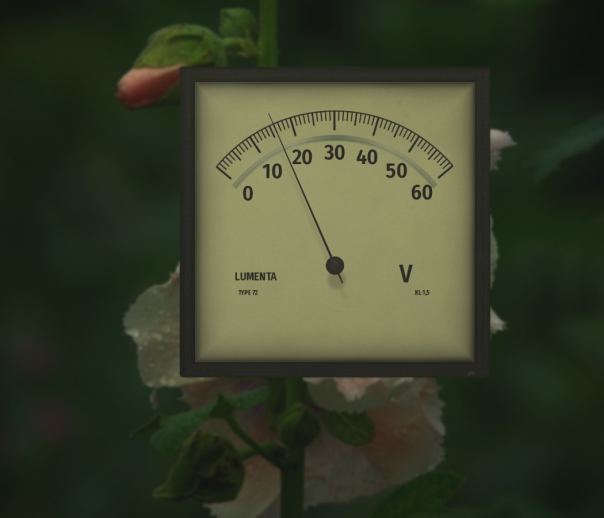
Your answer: 16 V
